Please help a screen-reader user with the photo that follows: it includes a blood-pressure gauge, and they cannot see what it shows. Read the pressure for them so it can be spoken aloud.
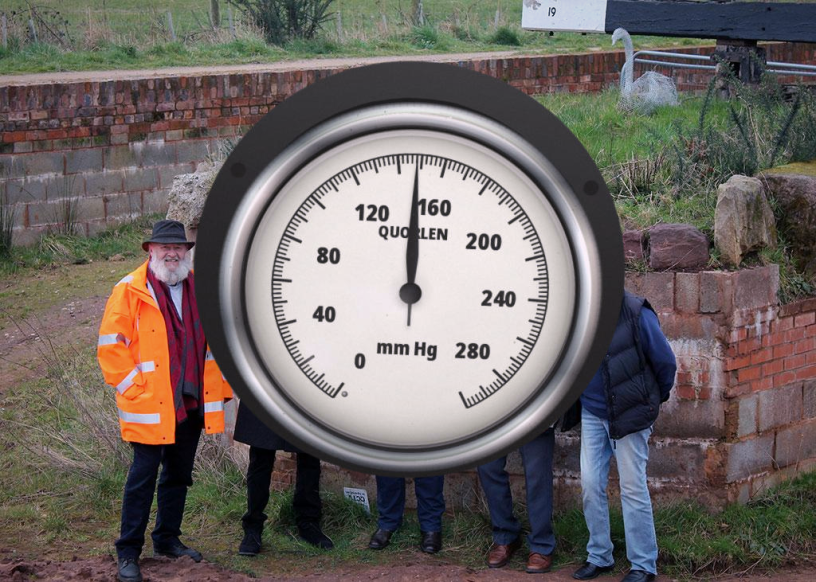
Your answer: 148 mmHg
